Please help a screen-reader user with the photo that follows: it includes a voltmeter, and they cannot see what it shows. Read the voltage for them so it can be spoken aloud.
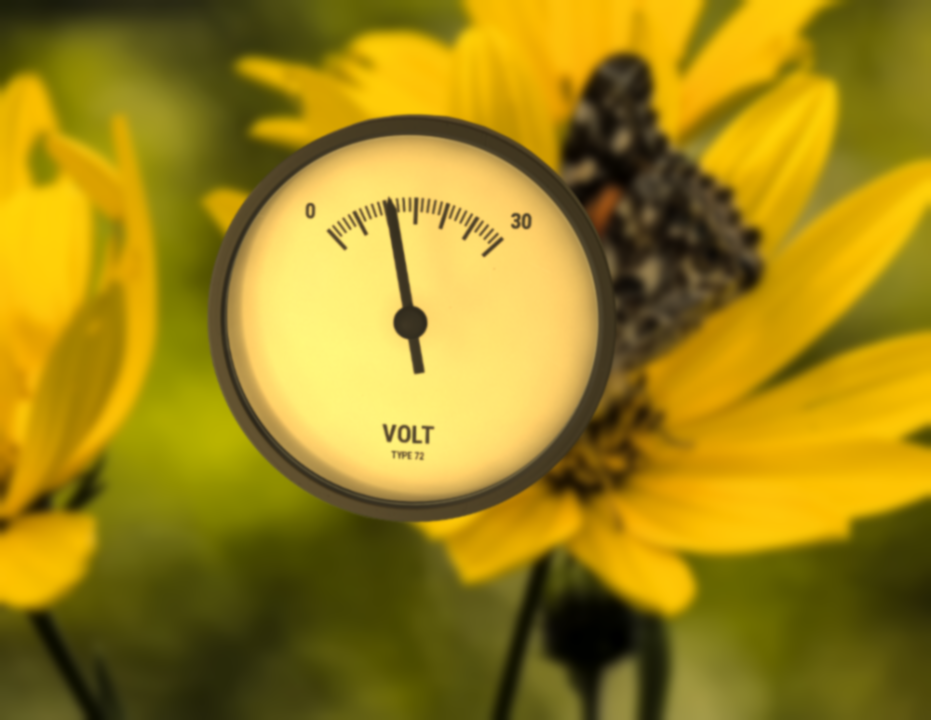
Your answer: 11 V
